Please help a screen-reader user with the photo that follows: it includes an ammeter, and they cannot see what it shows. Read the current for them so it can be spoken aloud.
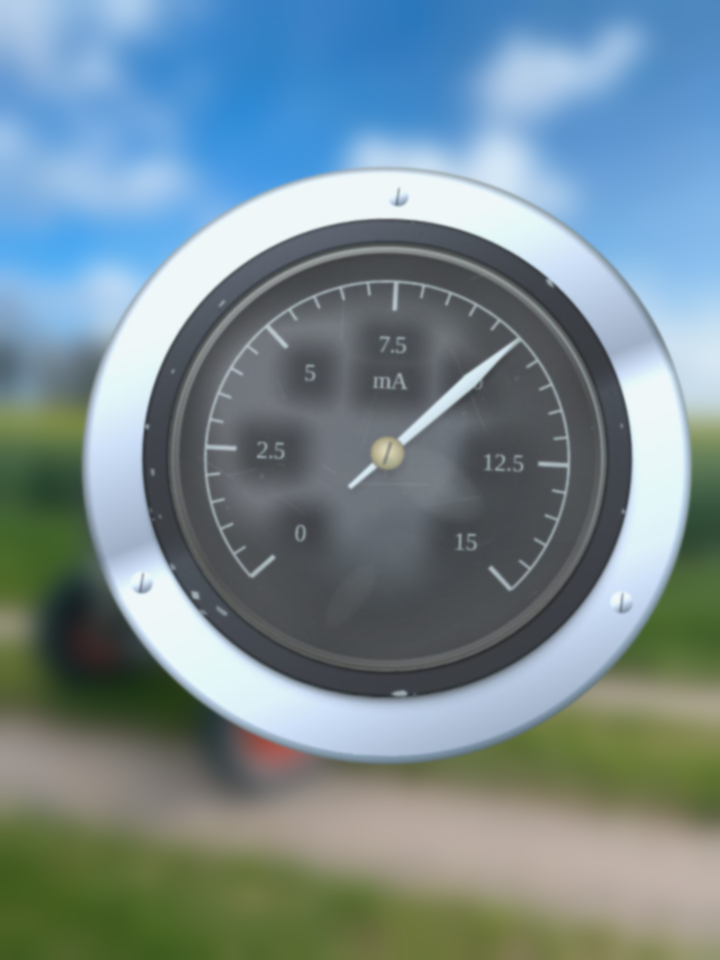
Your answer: 10 mA
